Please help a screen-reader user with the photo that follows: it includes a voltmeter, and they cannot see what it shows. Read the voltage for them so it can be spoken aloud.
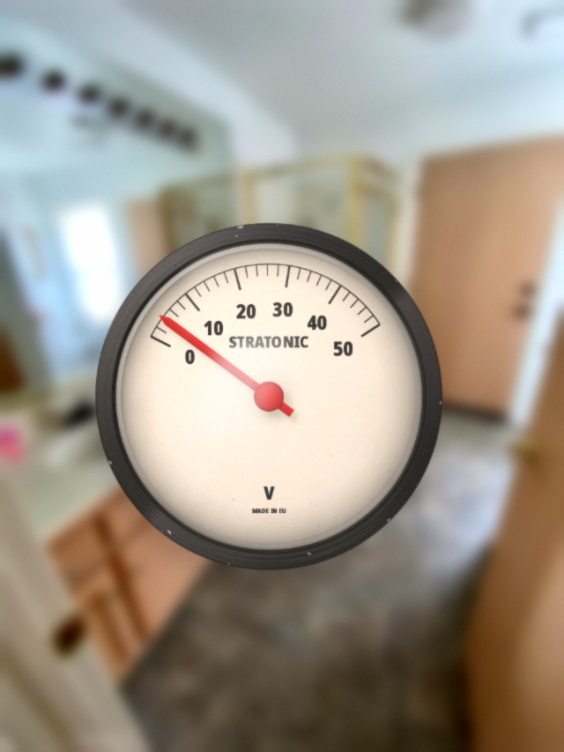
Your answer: 4 V
